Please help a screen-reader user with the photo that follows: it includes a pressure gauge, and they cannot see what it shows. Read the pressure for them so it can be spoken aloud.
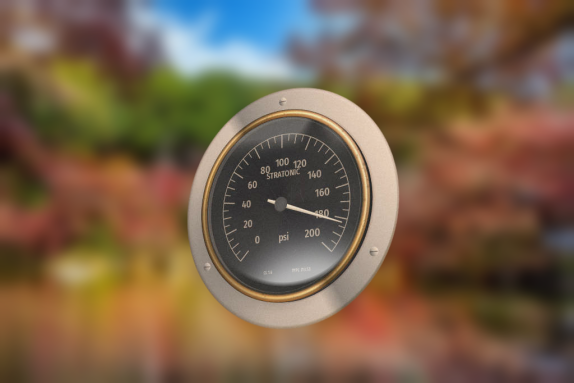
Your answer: 182.5 psi
